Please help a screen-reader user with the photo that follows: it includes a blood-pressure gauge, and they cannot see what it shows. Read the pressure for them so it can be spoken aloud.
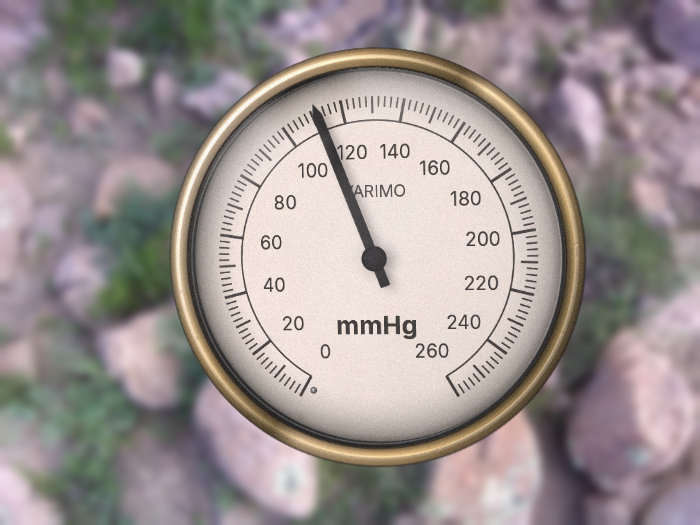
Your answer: 112 mmHg
